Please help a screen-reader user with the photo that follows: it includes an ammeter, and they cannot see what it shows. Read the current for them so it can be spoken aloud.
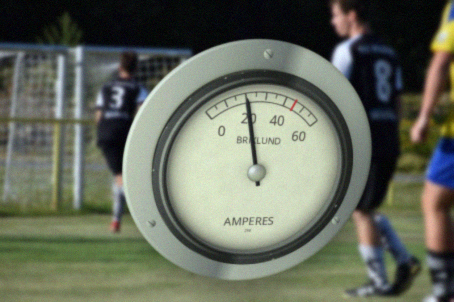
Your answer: 20 A
